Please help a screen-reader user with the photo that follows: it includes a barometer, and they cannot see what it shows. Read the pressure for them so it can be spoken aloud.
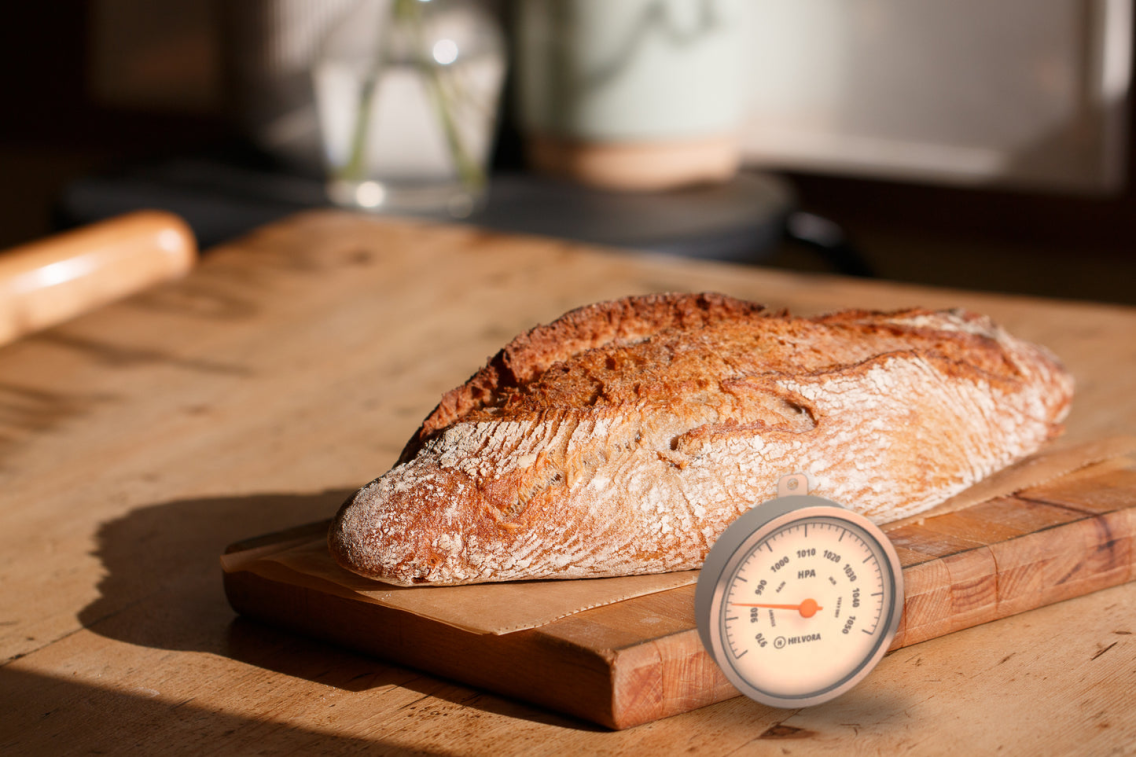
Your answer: 984 hPa
